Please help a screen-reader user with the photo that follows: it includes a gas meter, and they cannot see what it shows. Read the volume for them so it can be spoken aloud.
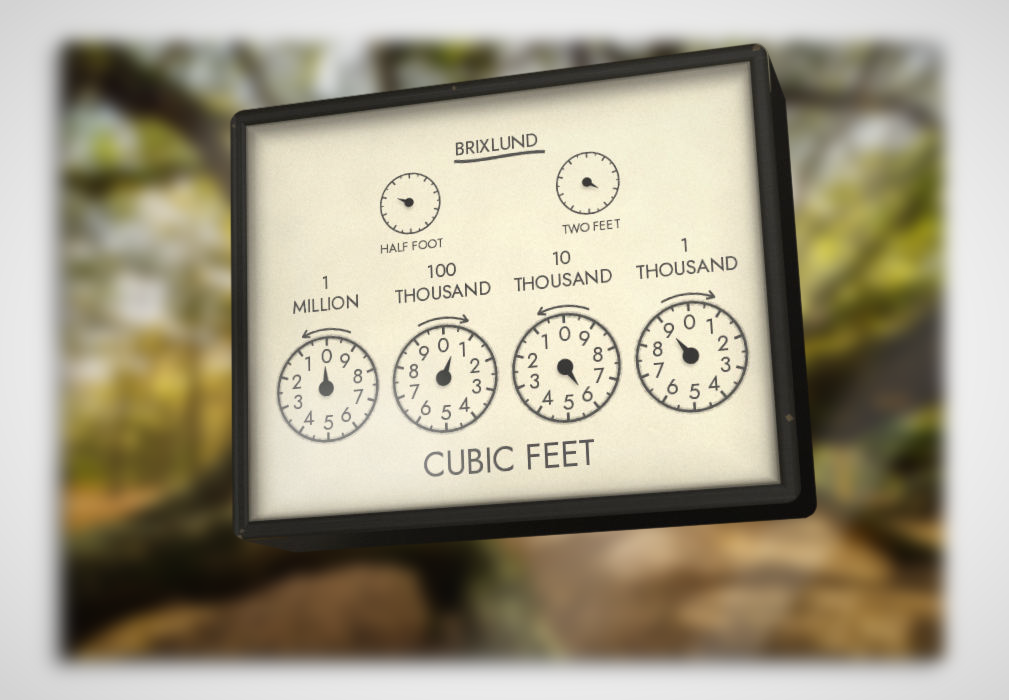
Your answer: 5900 ft³
